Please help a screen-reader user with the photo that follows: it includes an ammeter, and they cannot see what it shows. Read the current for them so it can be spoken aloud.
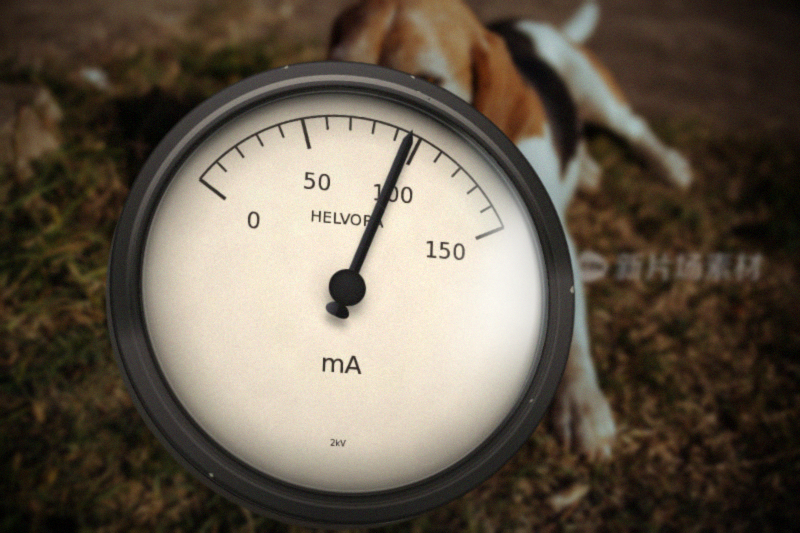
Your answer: 95 mA
